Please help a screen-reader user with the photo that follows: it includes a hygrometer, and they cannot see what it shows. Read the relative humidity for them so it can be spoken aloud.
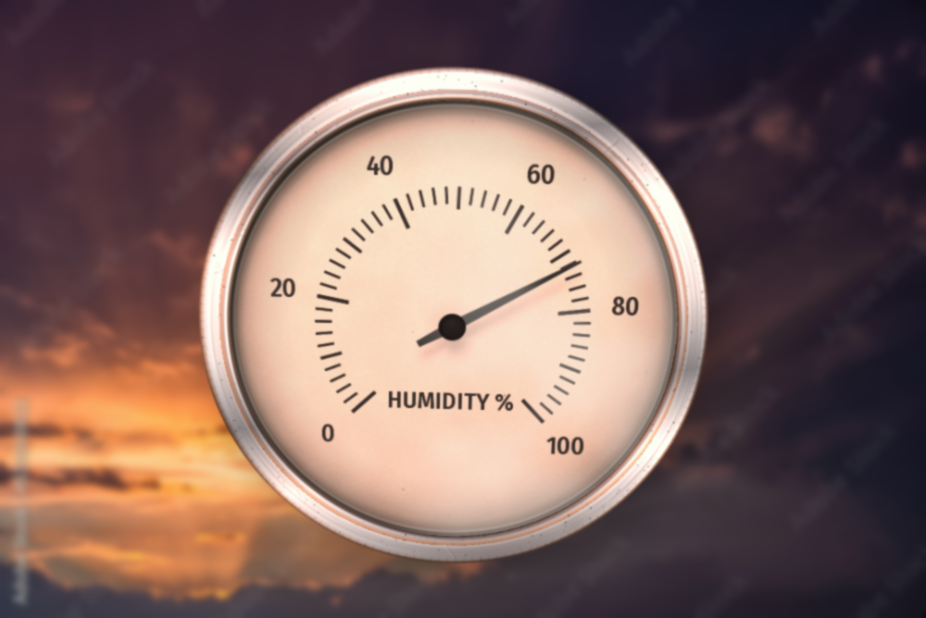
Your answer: 72 %
